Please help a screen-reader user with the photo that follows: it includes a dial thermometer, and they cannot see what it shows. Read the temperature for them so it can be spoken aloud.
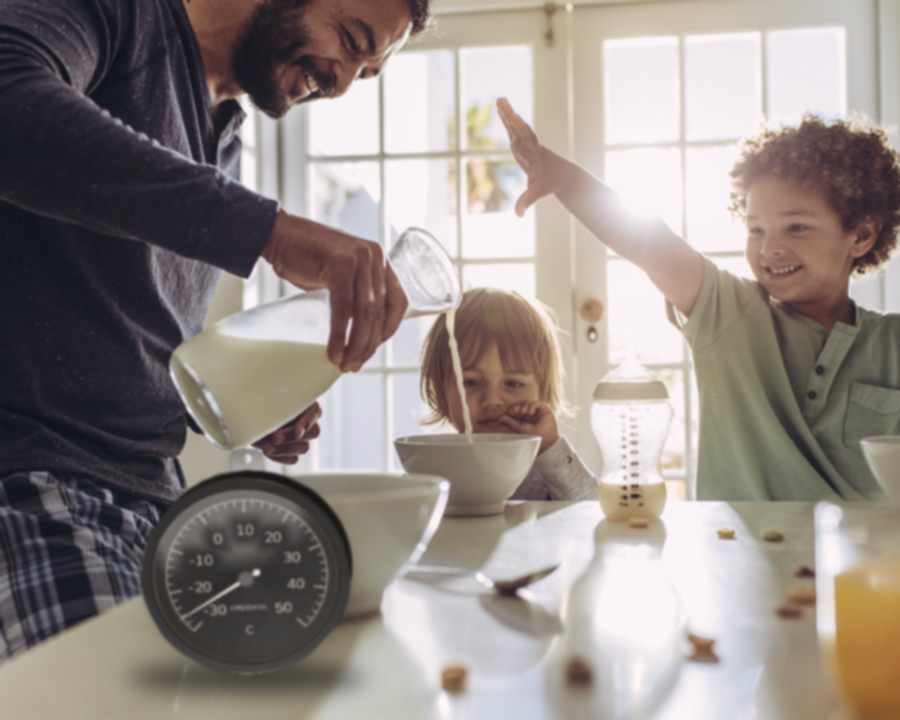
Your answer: -26 °C
